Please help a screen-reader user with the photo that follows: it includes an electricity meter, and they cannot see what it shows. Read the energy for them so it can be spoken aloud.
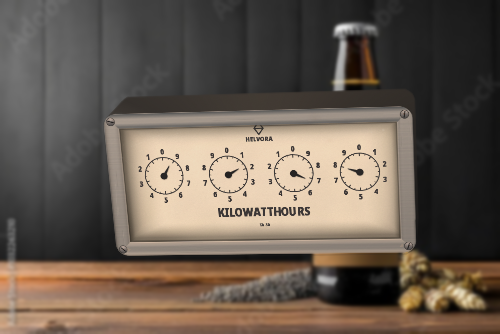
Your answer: 9168 kWh
